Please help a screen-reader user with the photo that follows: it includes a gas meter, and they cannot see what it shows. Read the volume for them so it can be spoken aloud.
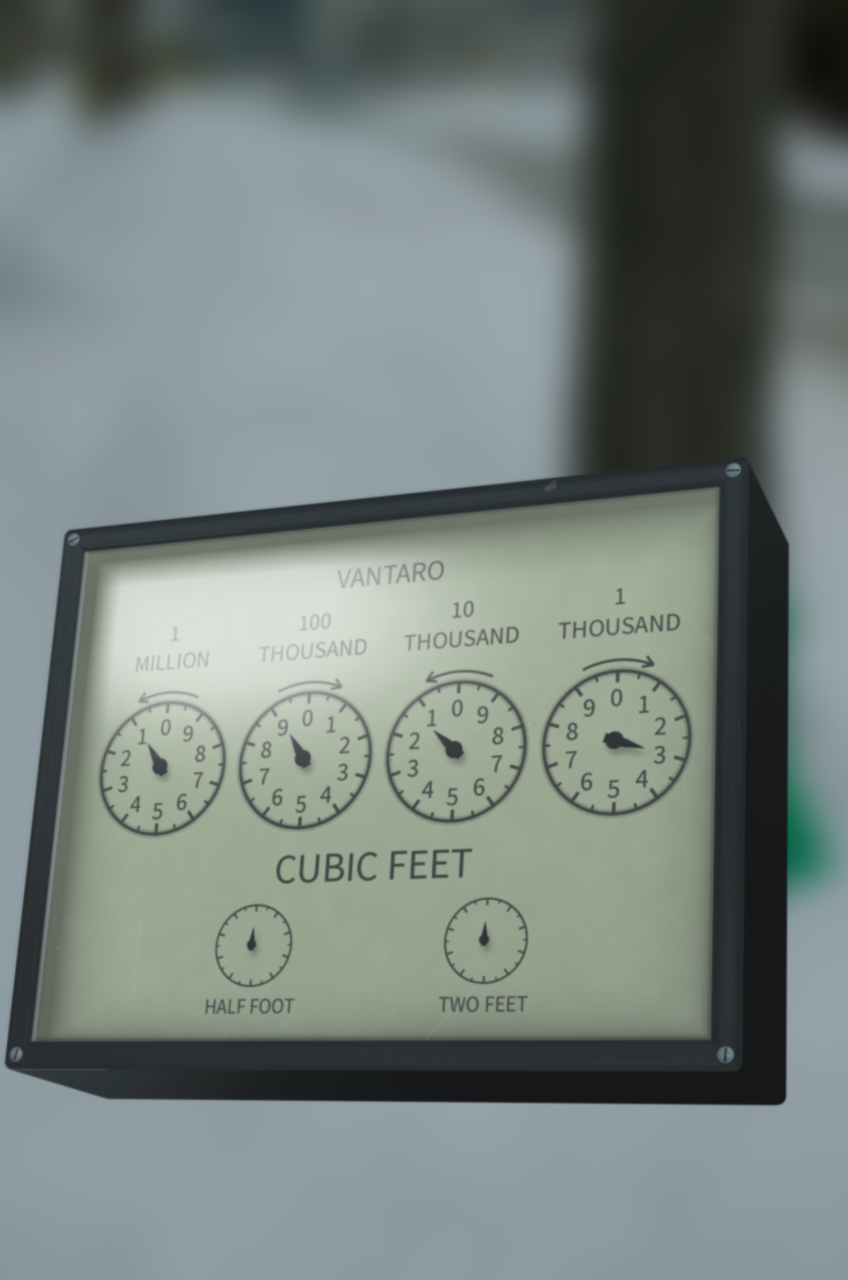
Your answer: 91300 ft³
